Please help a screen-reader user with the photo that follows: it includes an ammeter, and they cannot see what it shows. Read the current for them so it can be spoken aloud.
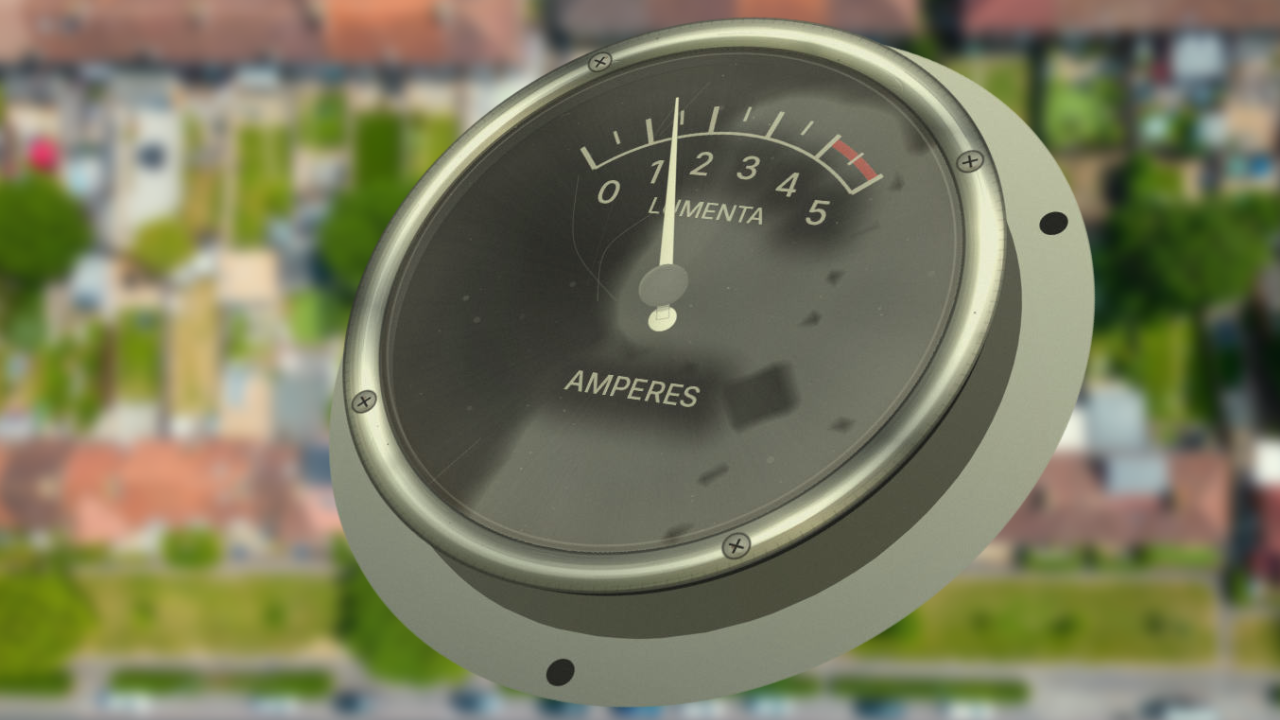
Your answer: 1.5 A
